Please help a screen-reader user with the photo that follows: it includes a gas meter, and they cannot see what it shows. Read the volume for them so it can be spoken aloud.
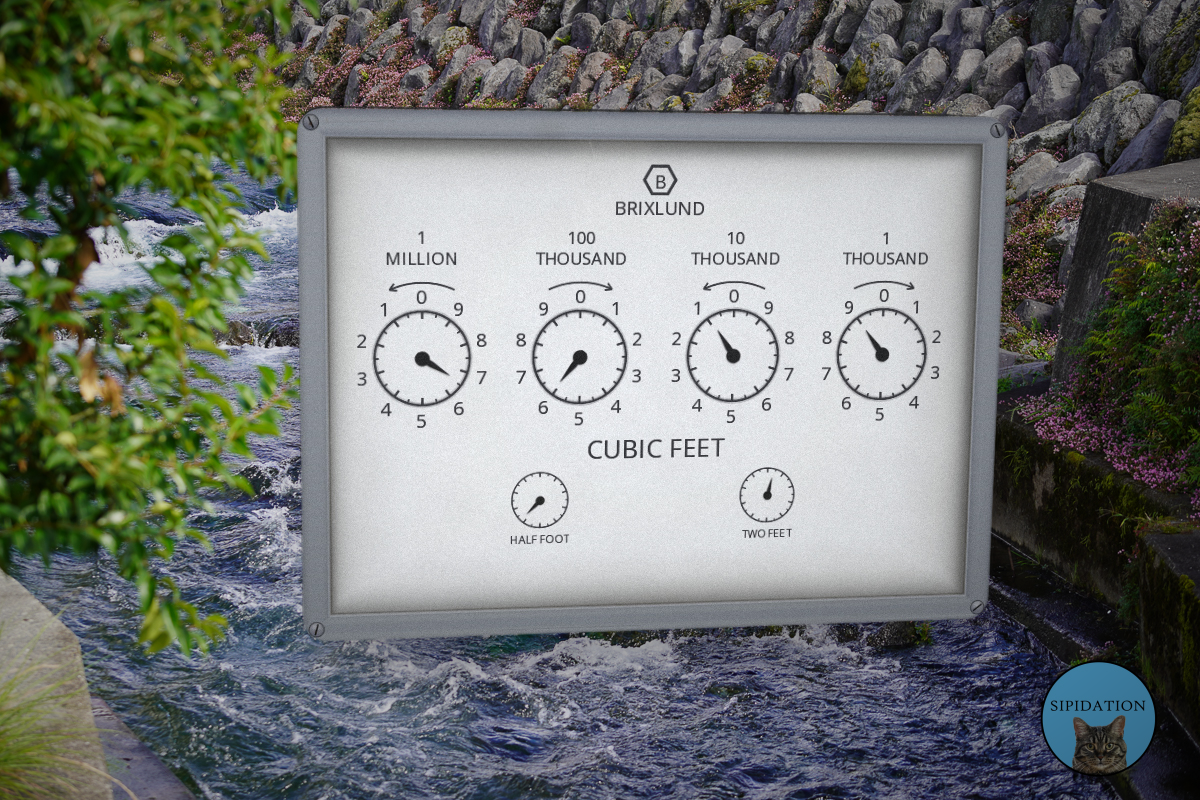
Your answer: 660900 ft³
